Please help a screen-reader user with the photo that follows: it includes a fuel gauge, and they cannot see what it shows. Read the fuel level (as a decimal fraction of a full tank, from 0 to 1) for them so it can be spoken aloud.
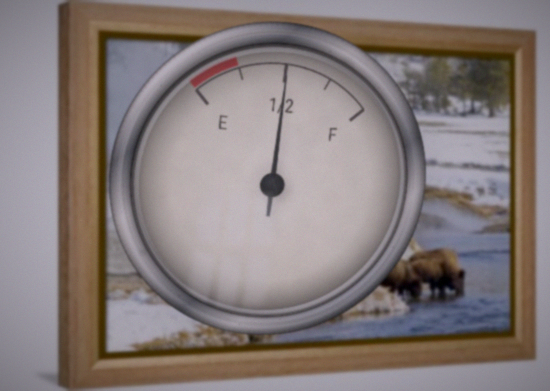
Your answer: 0.5
